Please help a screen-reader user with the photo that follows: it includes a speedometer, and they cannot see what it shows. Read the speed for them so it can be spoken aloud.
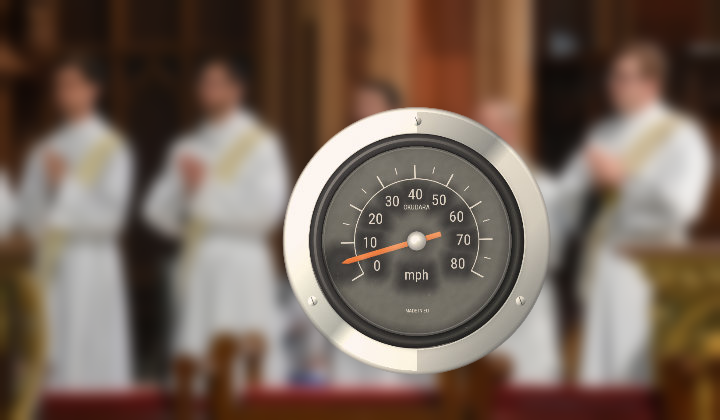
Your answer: 5 mph
